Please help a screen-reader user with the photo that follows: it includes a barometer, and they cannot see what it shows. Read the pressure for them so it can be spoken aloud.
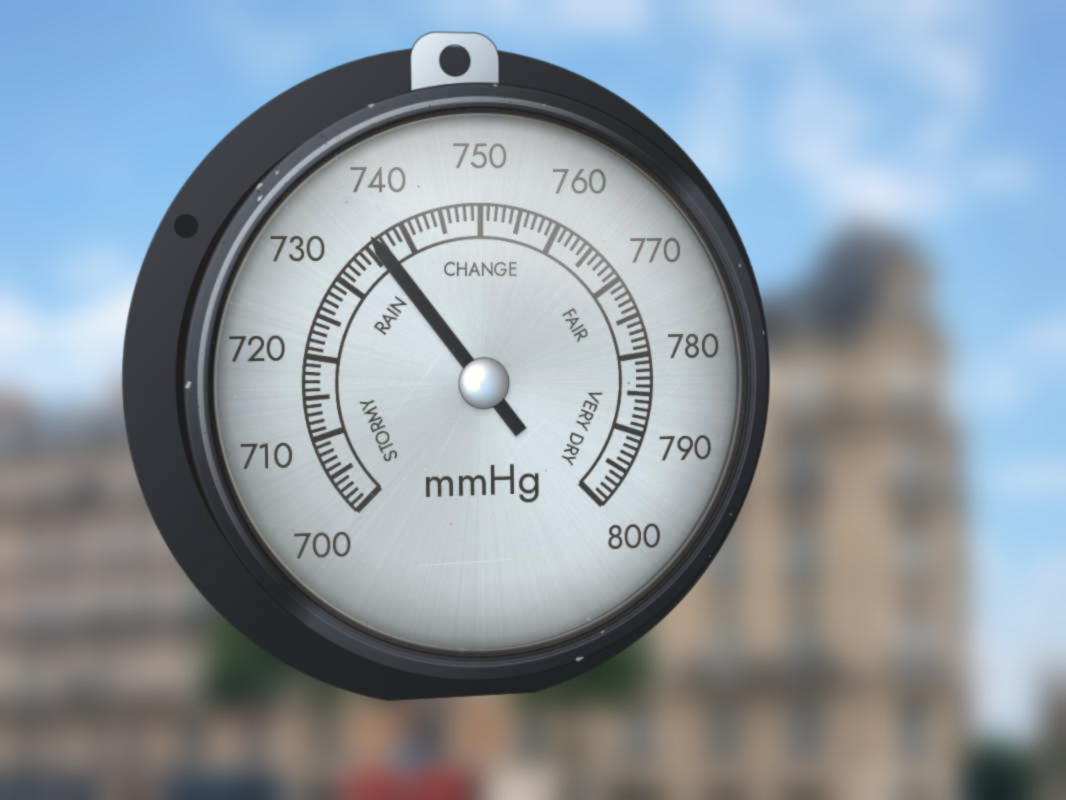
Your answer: 736 mmHg
